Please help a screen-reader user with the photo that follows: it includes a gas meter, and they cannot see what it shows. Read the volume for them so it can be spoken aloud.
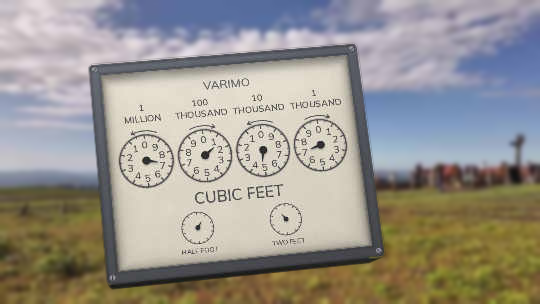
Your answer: 714700 ft³
